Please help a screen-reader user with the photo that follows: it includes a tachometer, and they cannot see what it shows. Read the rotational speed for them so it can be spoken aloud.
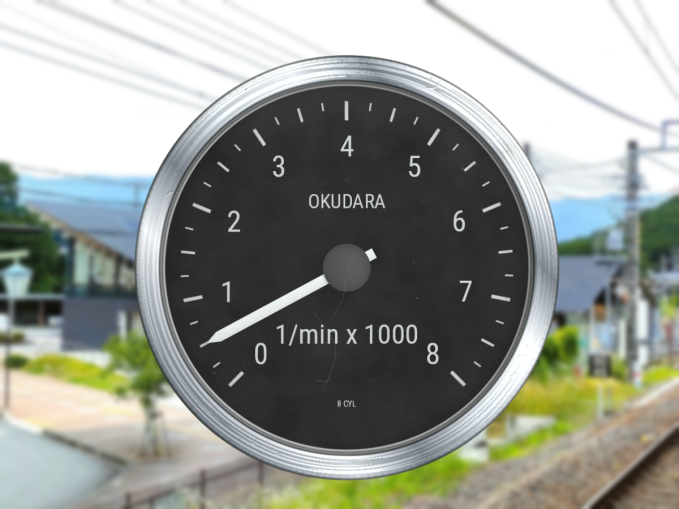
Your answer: 500 rpm
